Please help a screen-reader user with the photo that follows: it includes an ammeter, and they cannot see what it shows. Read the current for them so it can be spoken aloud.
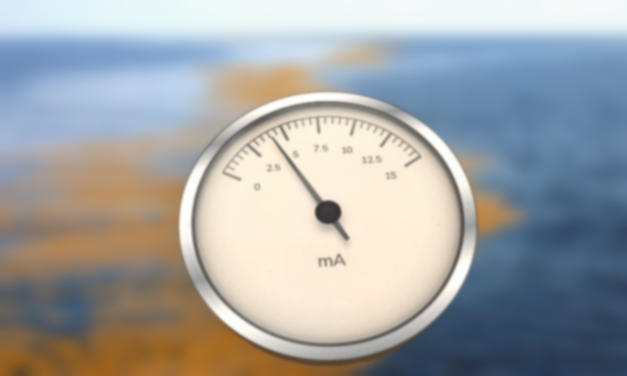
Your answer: 4 mA
